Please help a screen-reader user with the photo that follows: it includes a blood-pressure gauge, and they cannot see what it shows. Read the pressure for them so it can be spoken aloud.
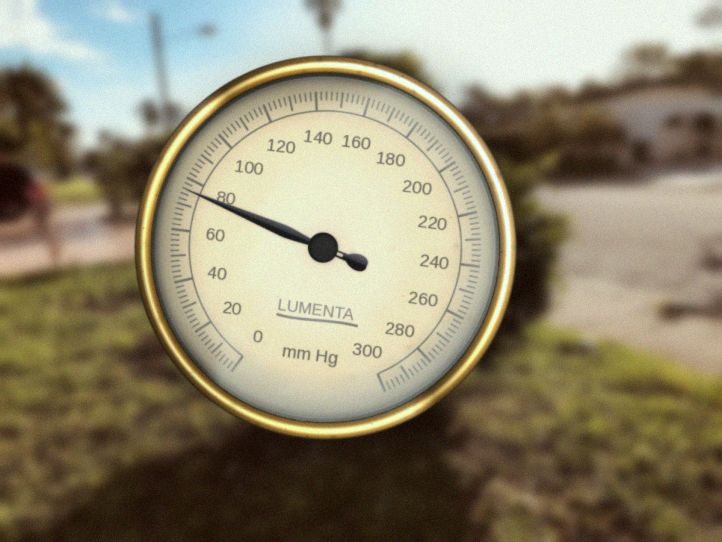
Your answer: 76 mmHg
